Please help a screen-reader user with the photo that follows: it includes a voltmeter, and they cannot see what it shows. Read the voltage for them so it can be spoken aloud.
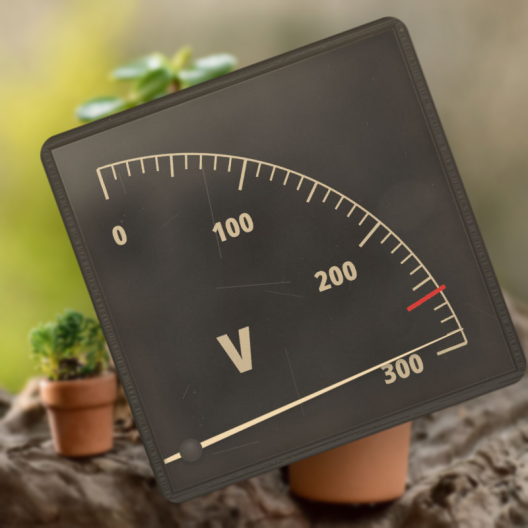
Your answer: 290 V
